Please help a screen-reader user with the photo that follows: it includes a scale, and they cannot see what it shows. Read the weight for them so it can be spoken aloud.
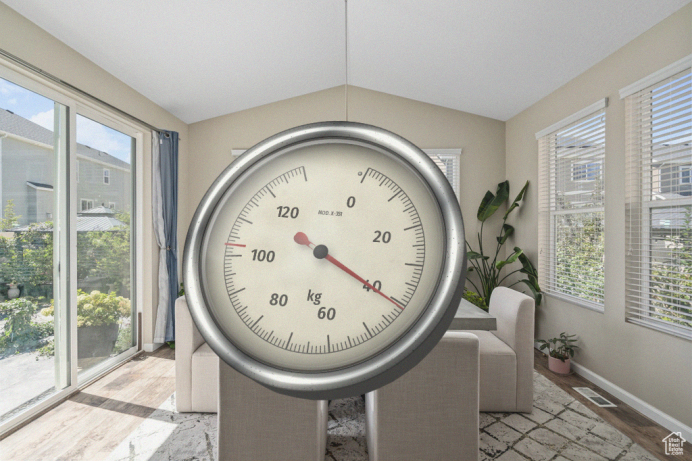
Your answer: 41 kg
